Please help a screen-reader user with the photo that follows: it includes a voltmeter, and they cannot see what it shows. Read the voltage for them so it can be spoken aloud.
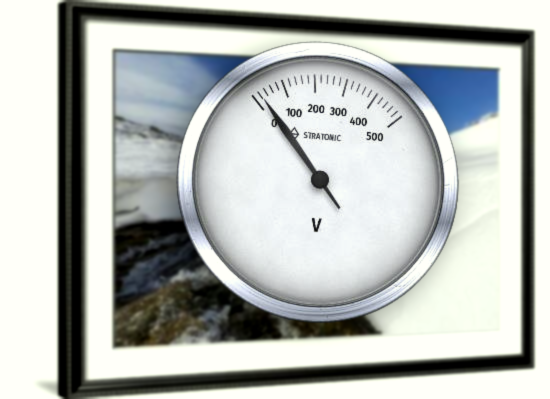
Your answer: 20 V
